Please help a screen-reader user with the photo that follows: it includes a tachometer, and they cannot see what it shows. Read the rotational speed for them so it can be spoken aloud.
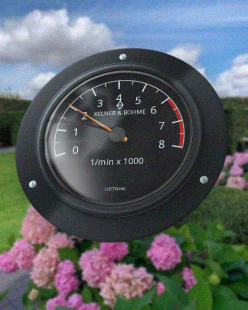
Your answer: 2000 rpm
